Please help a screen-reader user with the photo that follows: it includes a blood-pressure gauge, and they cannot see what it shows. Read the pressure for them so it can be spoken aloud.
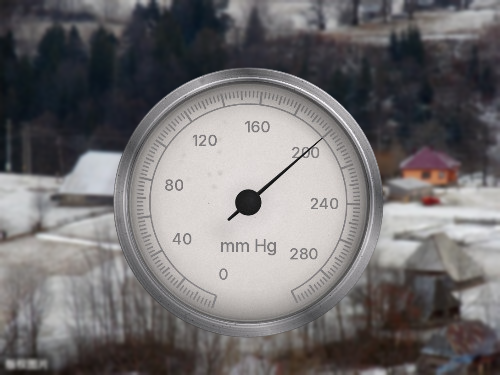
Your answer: 200 mmHg
